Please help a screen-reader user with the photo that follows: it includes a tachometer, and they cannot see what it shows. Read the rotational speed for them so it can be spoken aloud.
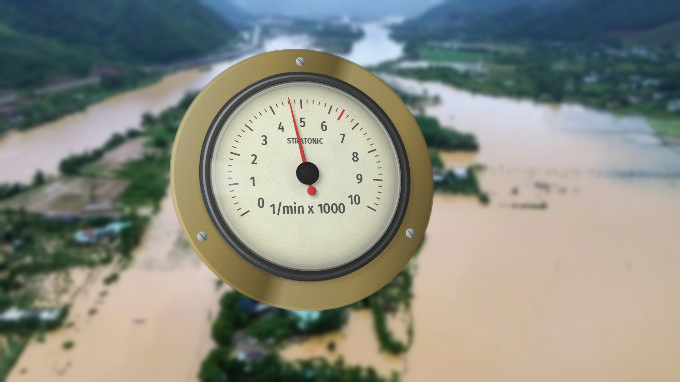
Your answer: 4600 rpm
